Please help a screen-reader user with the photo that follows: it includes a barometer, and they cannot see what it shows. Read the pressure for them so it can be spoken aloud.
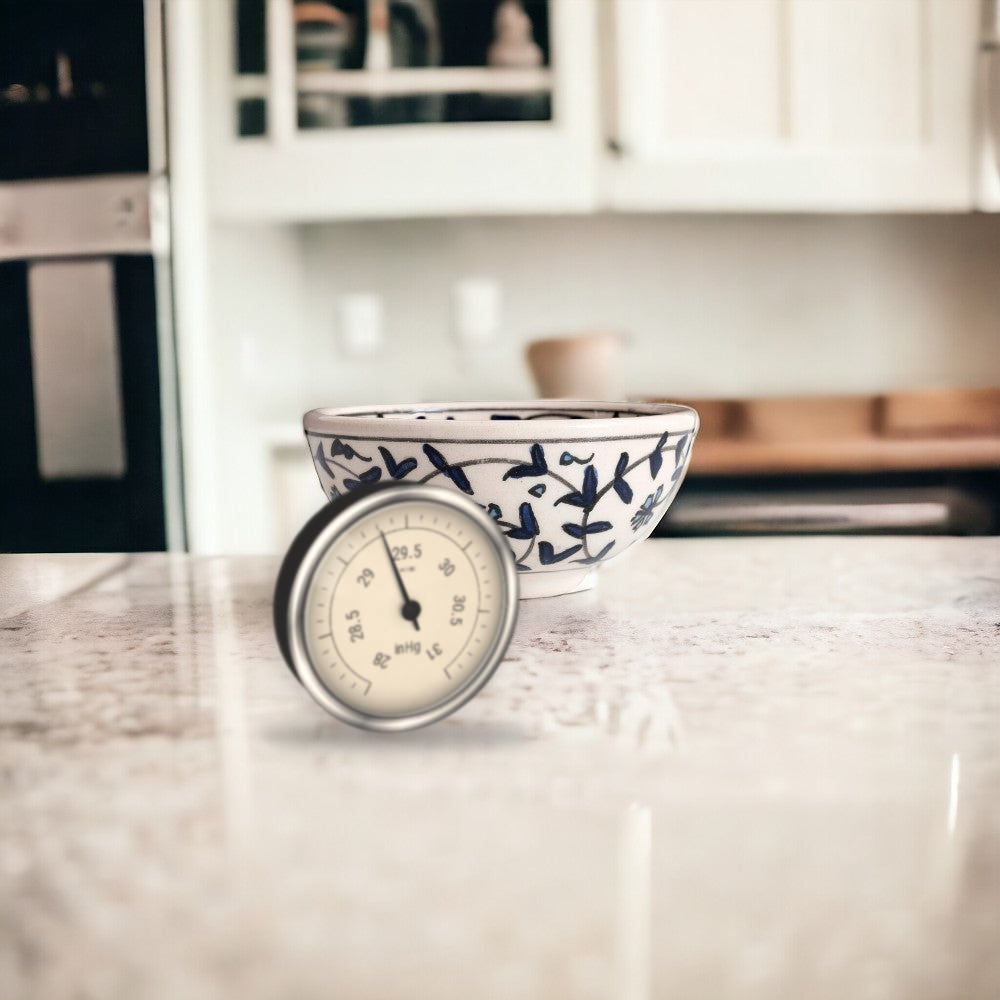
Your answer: 29.3 inHg
